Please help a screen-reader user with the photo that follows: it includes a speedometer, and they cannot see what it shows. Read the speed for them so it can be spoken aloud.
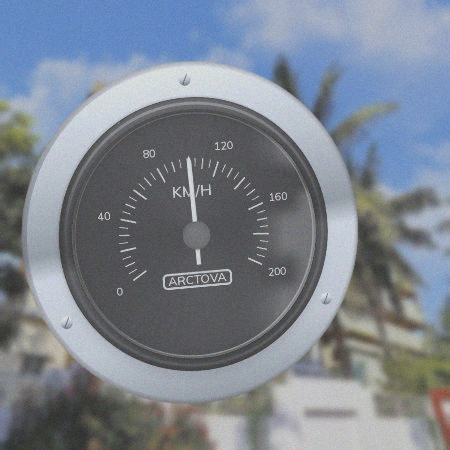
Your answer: 100 km/h
